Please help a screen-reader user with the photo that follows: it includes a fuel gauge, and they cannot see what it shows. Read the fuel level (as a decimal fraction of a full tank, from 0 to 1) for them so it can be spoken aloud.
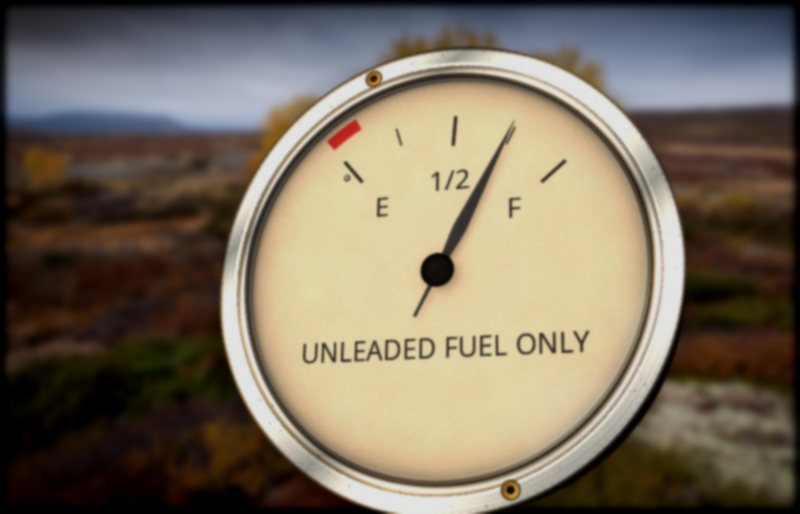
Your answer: 0.75
